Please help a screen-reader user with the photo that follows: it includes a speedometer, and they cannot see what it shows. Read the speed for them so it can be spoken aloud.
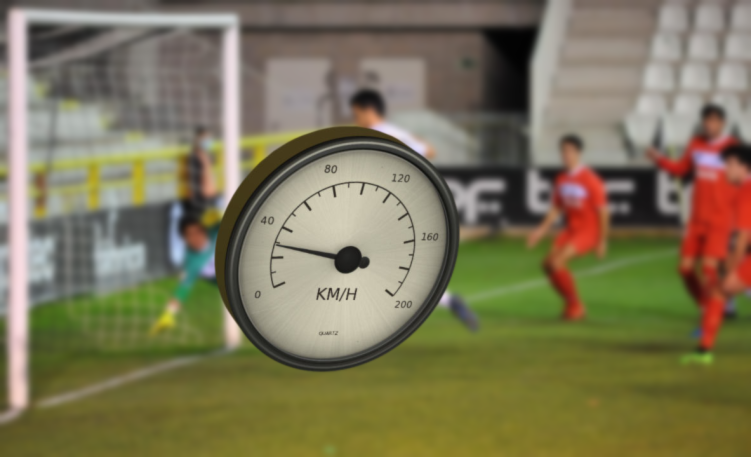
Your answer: 30 km/h
